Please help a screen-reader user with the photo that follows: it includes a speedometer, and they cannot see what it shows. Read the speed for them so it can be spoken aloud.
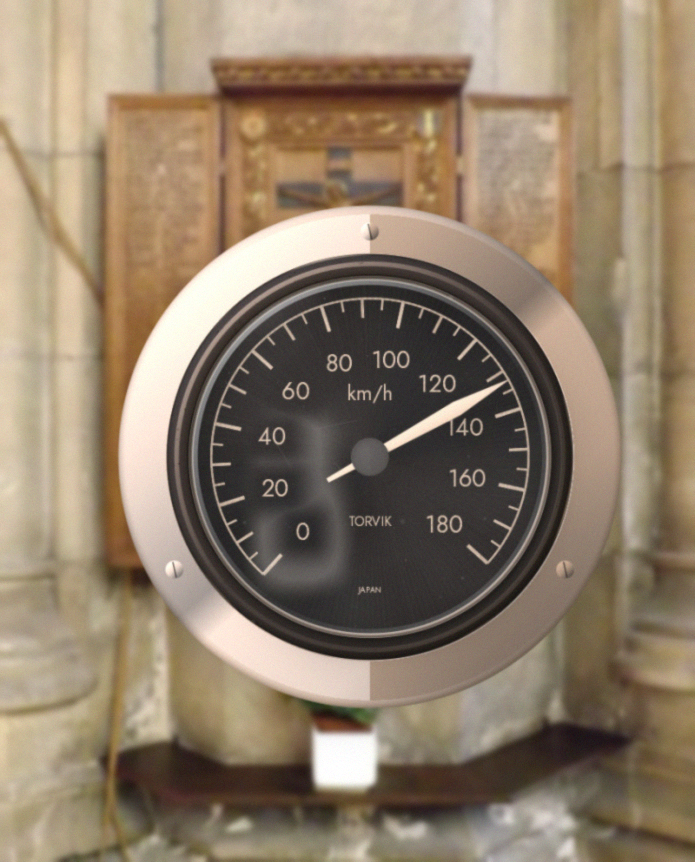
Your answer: 132.5 km/h
